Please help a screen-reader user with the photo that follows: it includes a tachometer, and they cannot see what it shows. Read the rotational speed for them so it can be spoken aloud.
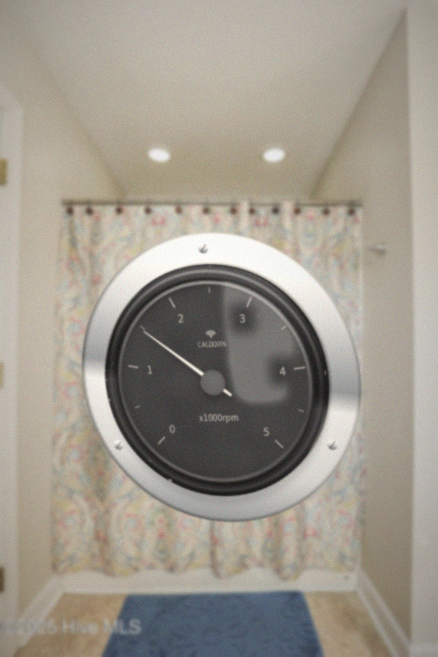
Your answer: 1500 rpm
